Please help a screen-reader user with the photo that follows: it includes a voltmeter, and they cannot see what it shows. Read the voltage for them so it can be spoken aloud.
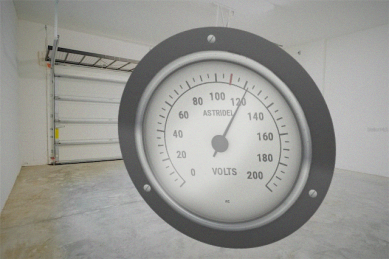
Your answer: 122.5 V
